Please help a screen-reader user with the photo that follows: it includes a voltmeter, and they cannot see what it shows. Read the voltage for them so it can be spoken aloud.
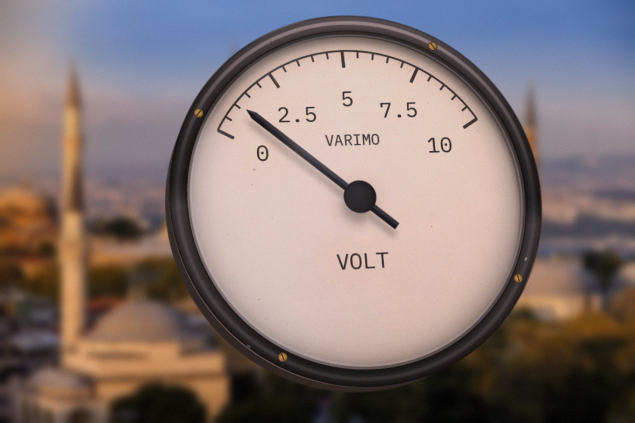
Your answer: 1 V
